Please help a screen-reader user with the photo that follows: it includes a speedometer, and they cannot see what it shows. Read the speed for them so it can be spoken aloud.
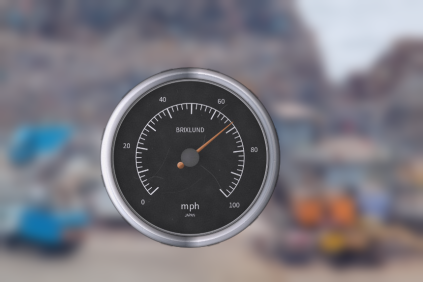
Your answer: 68 mph
